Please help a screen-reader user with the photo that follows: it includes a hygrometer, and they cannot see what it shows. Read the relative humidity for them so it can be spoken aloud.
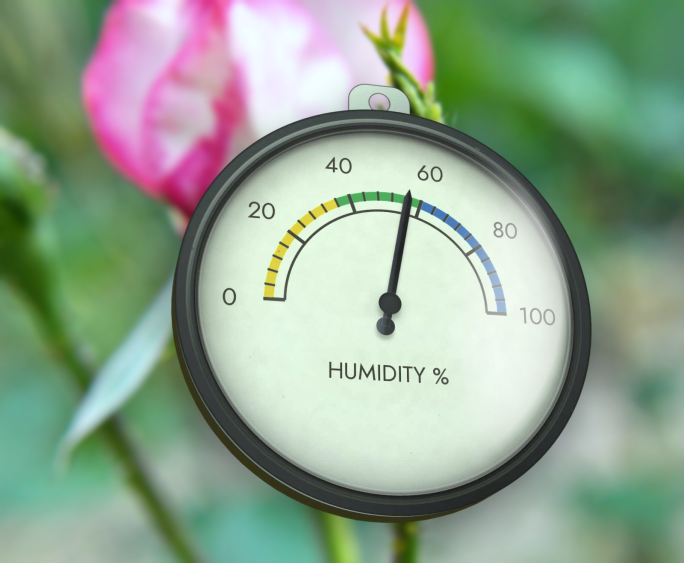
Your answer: 56 %
